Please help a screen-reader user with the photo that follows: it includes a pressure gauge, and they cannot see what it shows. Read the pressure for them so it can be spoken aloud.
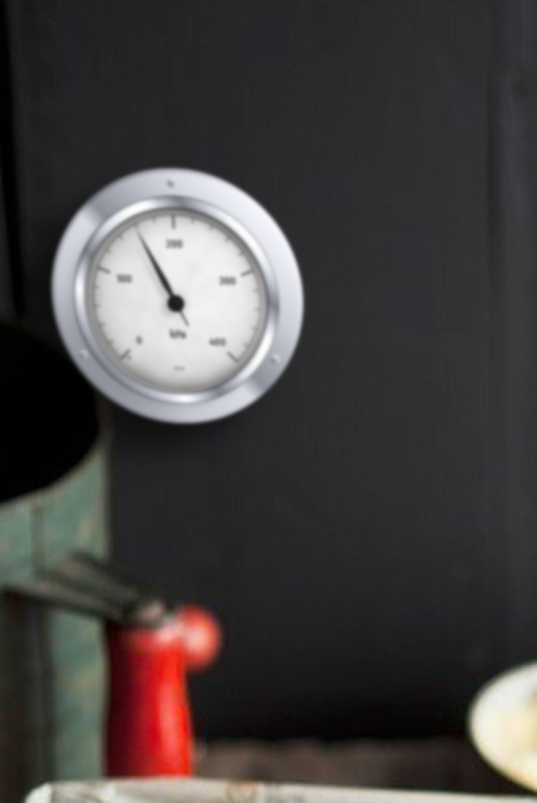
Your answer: 160 kPa
